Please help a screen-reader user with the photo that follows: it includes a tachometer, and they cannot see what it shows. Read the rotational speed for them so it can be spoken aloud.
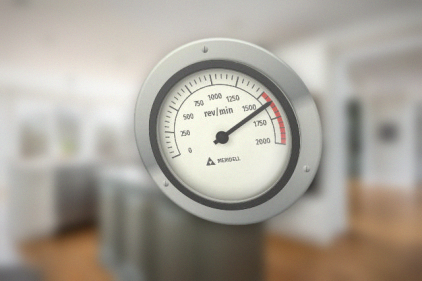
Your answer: 1600 rpm
